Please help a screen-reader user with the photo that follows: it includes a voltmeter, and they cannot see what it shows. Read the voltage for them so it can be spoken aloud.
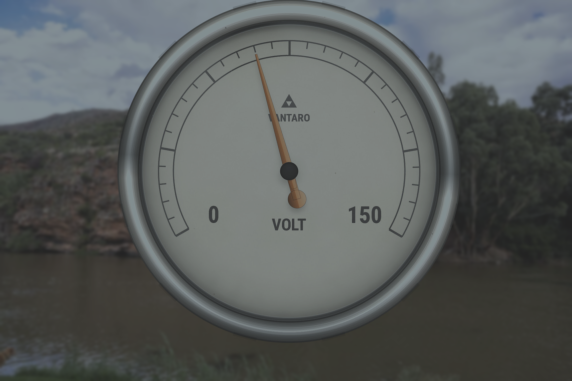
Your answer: 65 V
